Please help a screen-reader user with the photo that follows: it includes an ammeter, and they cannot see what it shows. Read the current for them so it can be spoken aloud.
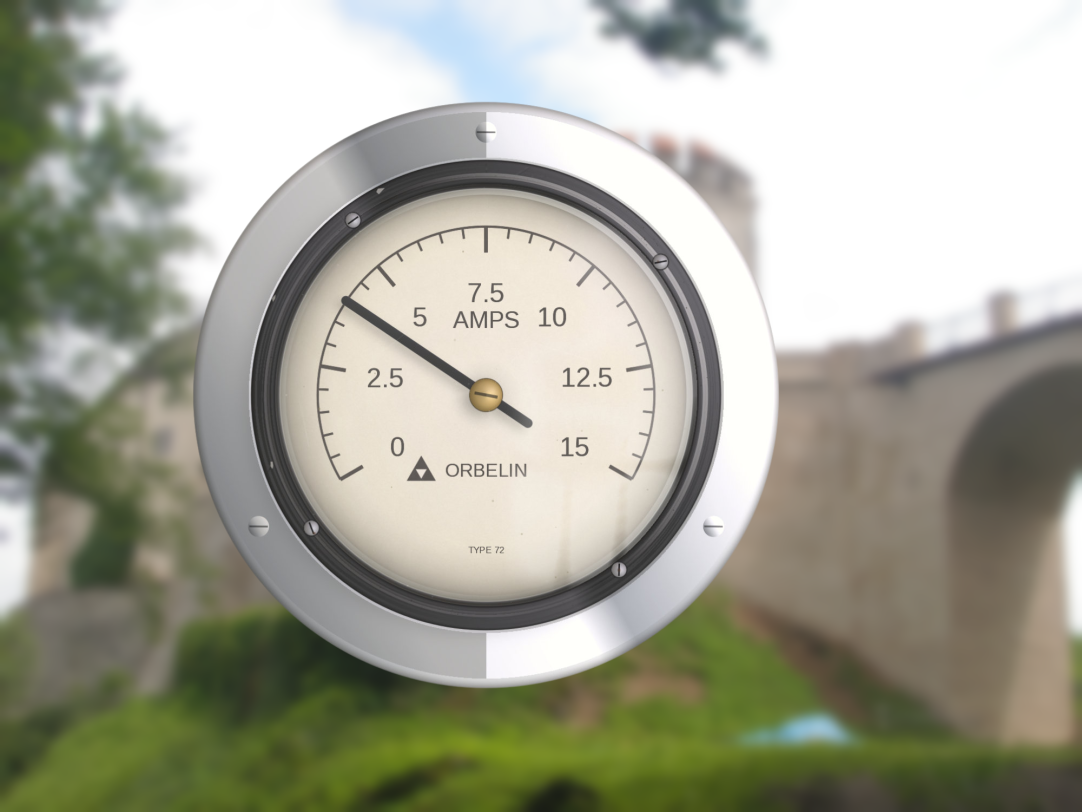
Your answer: 4 A
